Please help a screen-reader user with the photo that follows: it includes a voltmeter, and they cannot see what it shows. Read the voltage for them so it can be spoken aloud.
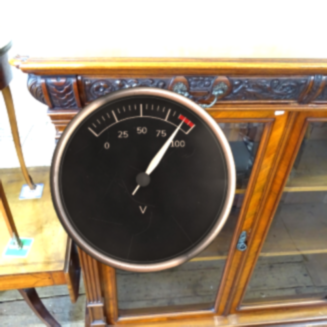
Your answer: 90 V
